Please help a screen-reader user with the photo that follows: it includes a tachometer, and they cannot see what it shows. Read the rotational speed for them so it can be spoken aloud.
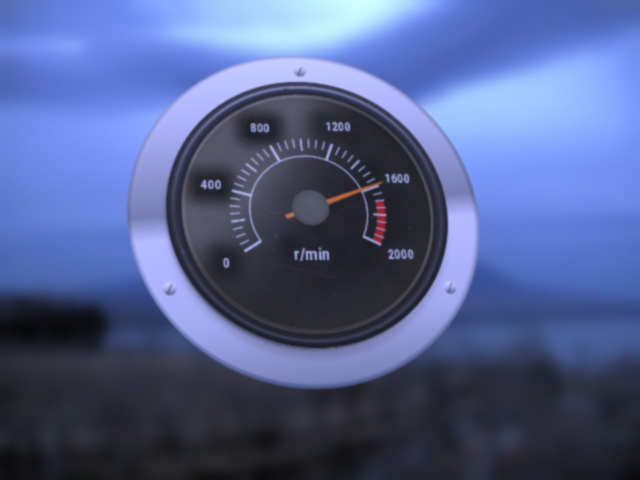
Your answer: 1600 rpm
